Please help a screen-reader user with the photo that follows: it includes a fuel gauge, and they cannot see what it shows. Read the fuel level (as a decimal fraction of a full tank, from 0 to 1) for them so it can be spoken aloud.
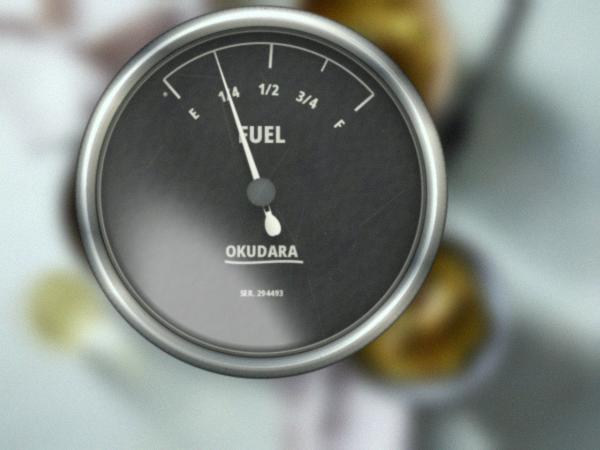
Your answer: 0.25
